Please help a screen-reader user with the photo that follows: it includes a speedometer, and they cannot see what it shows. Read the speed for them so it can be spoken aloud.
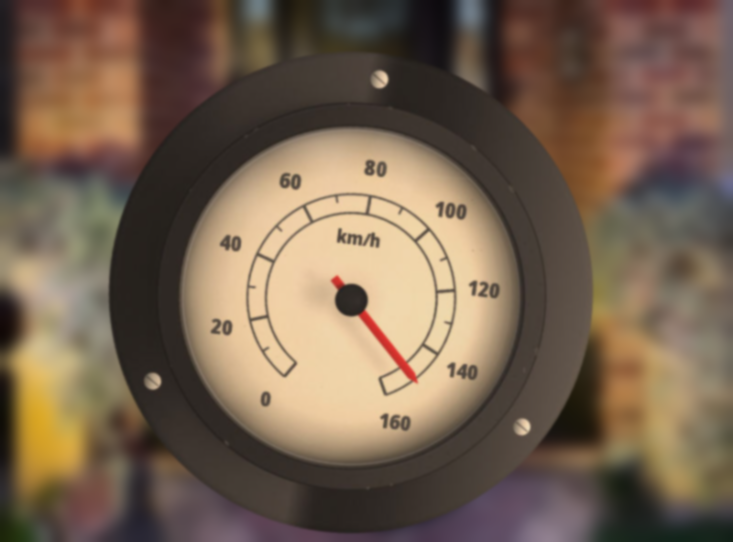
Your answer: 150 km/h
